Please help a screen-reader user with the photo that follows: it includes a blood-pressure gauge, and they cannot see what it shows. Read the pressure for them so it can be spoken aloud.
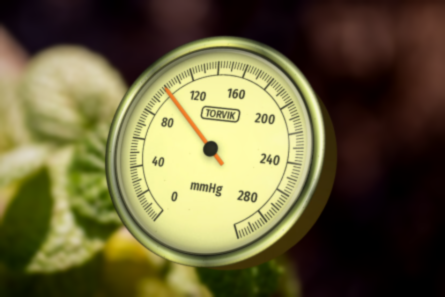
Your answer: 100 mmHg
